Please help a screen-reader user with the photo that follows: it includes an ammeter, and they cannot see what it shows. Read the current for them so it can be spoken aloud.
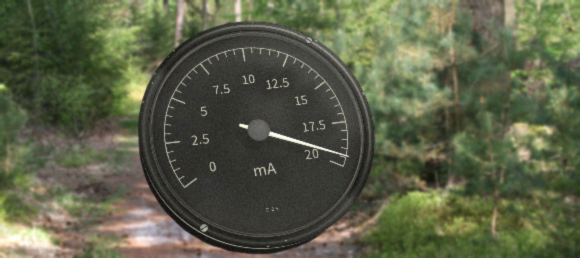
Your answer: 19.5 mA
